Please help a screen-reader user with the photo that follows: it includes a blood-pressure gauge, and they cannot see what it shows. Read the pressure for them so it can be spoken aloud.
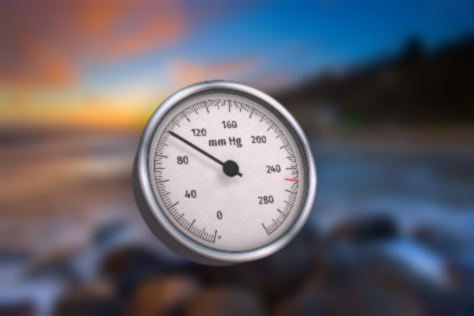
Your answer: 100 mmHg
